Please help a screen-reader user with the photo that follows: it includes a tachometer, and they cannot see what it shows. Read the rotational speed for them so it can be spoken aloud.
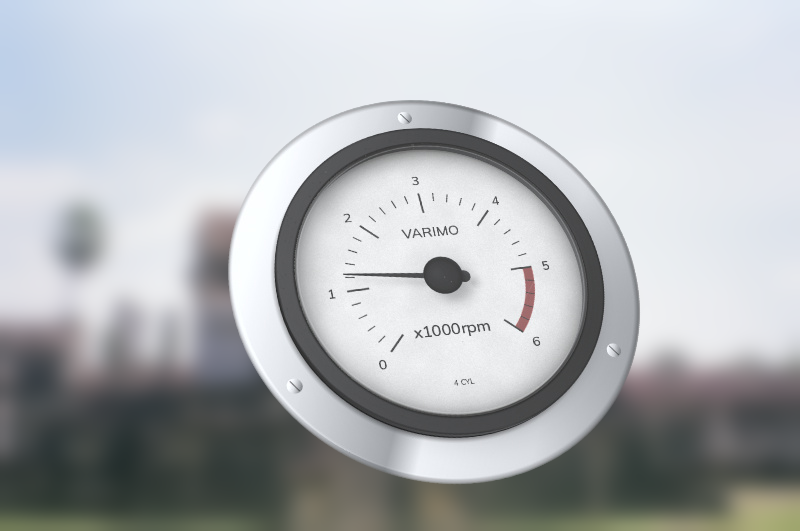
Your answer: 1200 rpm
